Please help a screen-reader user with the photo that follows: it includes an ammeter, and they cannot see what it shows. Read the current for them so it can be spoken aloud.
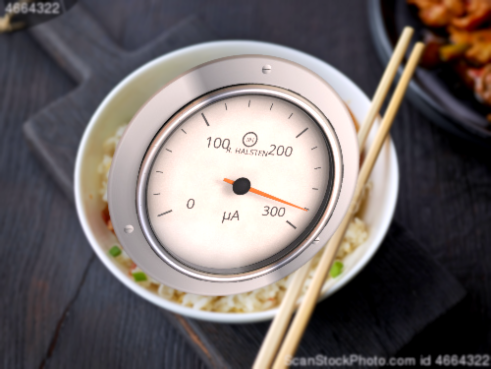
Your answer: 280 µA
